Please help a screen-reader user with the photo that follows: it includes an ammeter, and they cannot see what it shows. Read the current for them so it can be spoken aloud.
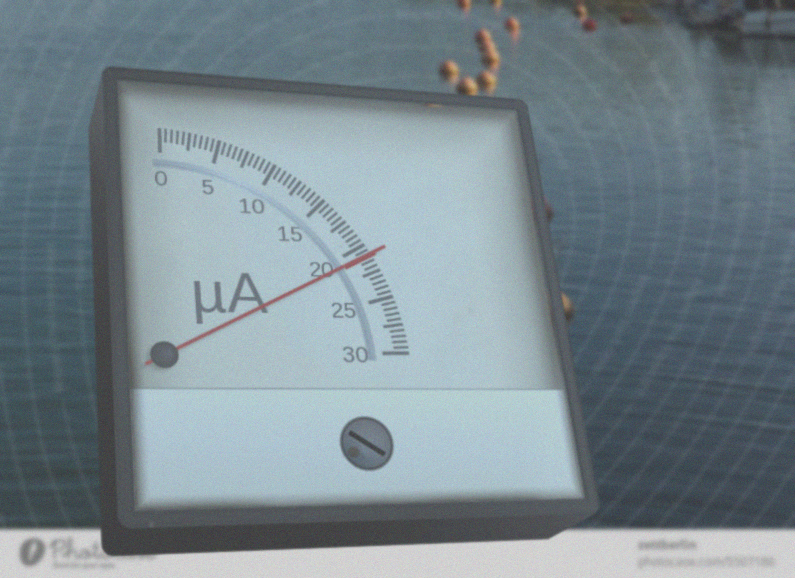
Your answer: 21 µA
